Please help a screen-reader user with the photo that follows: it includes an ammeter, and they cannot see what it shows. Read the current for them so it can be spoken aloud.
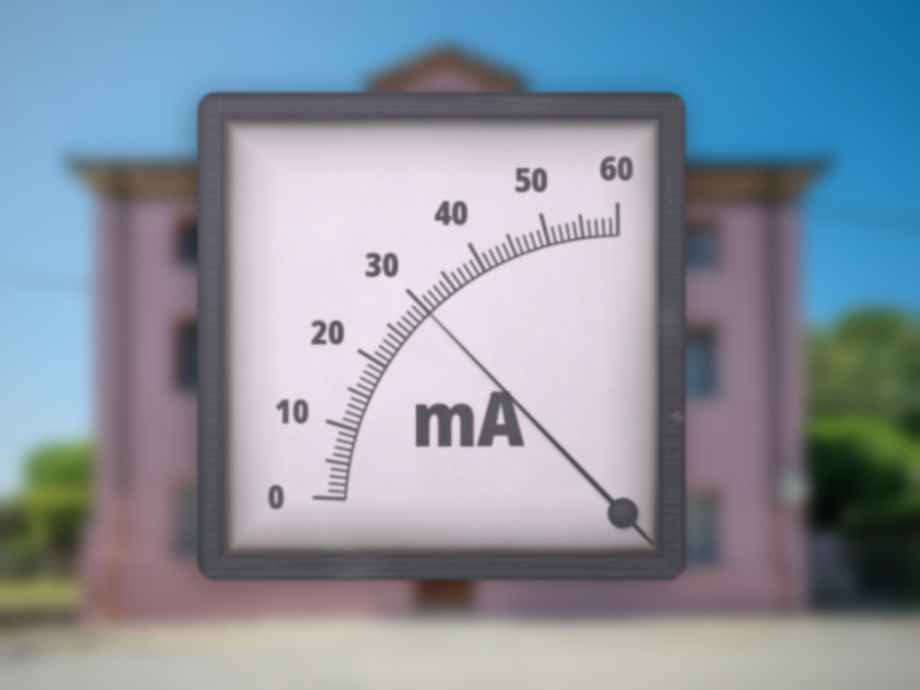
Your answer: 30 mA
